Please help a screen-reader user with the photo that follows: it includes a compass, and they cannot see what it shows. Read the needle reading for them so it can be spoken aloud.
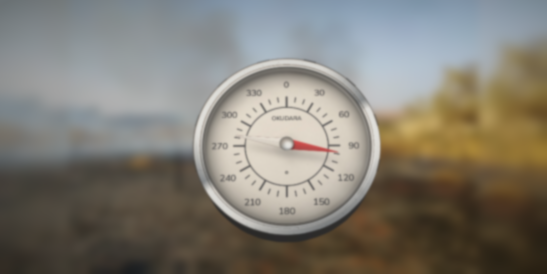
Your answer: 100 °
